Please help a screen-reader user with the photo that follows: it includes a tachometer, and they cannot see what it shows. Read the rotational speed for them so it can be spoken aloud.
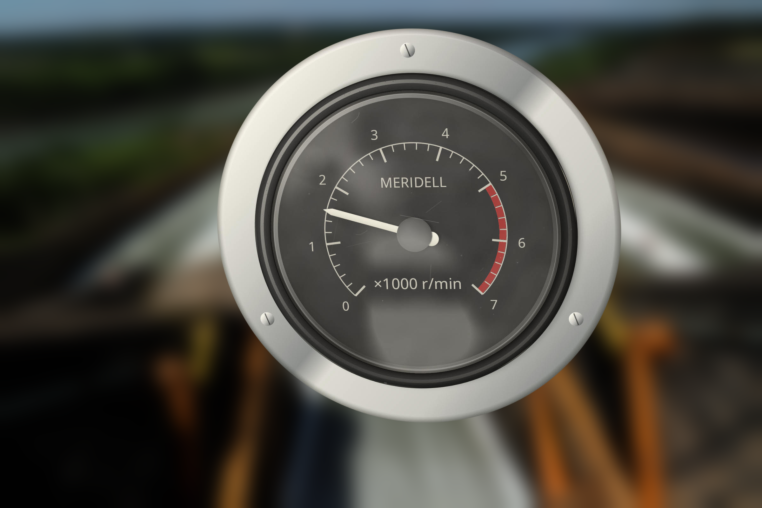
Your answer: 1600 rpm
